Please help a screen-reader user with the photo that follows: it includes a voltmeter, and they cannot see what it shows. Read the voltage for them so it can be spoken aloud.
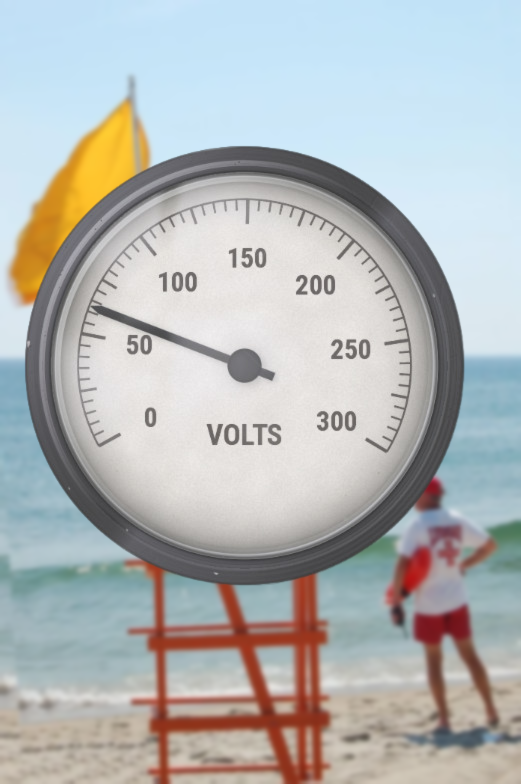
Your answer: 62.5 V
